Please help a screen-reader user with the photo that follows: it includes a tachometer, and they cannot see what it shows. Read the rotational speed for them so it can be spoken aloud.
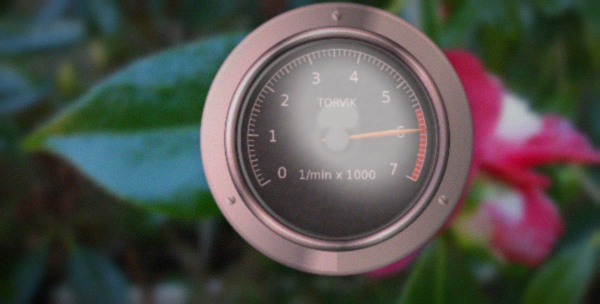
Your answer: 6000 rpm
